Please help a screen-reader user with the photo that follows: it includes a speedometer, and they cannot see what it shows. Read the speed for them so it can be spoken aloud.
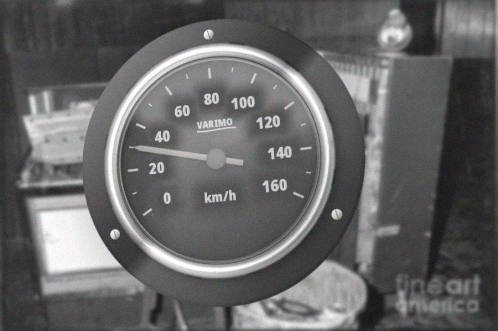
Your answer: 30 km/h
